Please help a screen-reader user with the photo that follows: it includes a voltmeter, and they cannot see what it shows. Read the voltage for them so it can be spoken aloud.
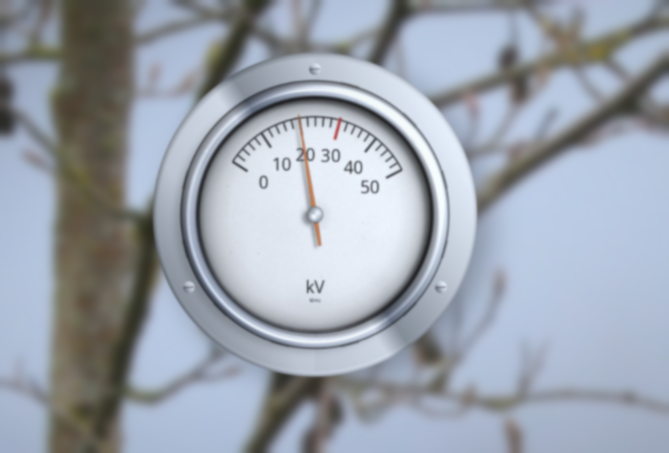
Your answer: 20 kV
